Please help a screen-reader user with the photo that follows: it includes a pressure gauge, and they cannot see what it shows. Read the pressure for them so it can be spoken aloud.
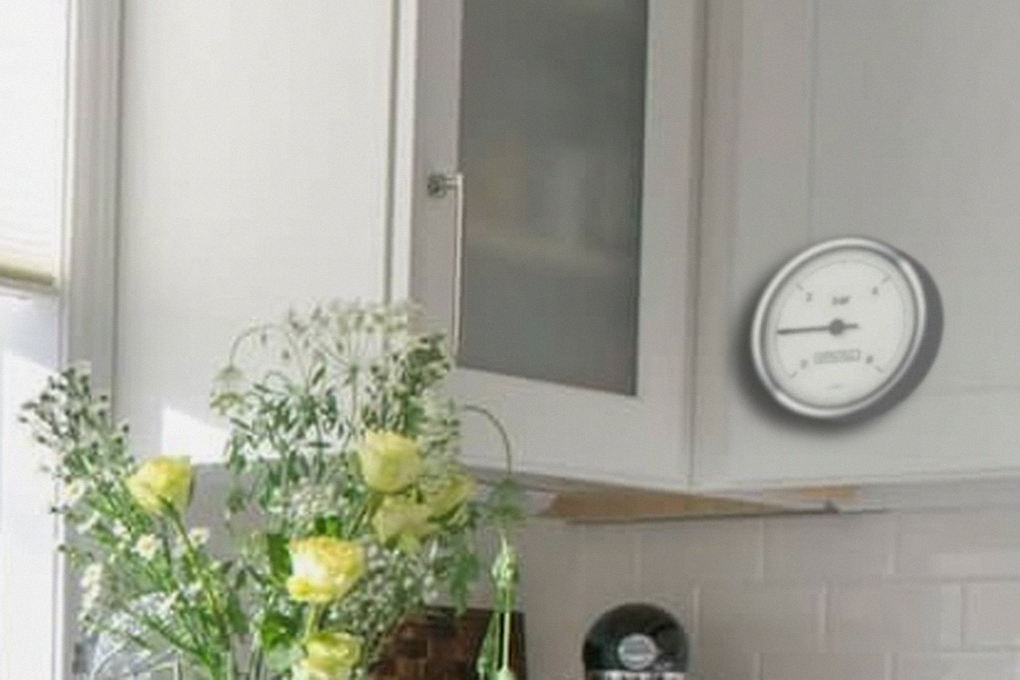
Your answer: 1 bar
